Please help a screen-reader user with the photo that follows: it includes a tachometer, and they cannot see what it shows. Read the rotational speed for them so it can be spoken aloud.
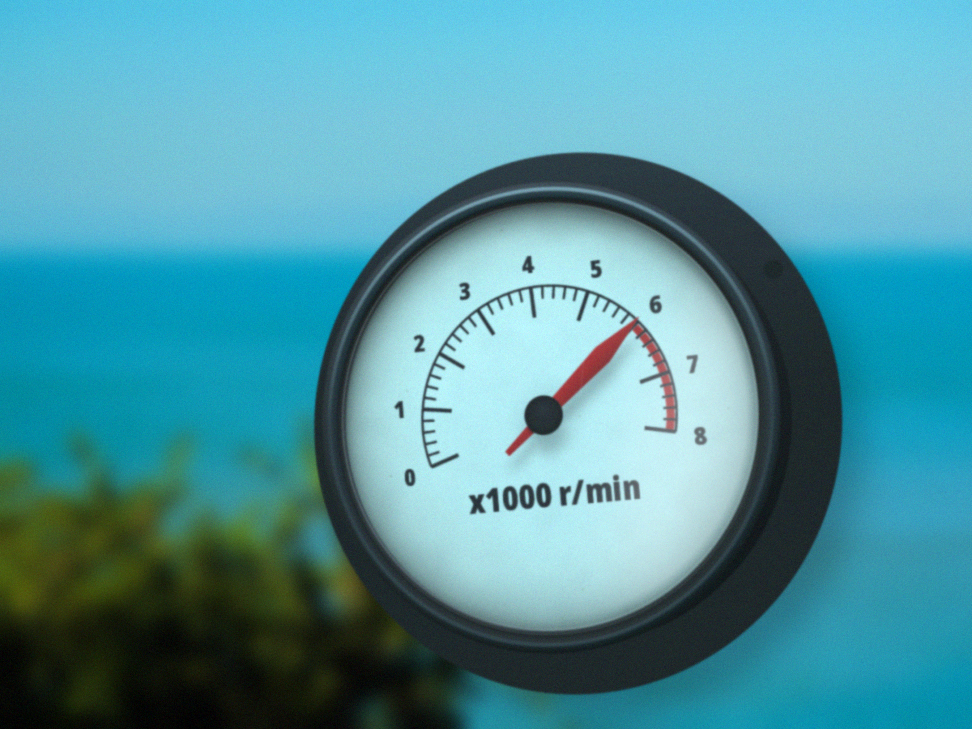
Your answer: 6000 rpm
